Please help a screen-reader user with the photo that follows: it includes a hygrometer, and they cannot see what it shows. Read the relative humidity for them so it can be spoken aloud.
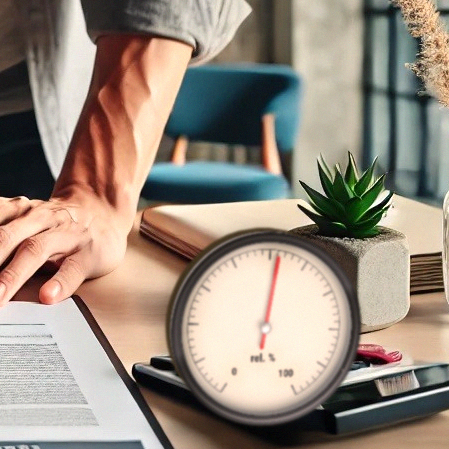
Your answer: 52 %
